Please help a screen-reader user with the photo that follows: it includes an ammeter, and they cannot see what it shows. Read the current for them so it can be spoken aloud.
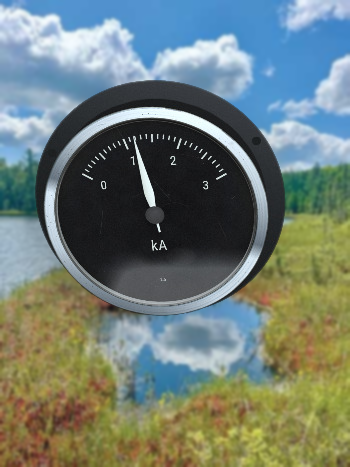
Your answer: 1.2 kA
